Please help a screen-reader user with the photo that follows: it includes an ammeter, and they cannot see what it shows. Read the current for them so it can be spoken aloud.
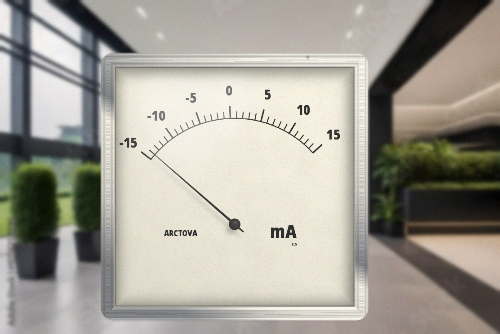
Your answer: -14 mA
